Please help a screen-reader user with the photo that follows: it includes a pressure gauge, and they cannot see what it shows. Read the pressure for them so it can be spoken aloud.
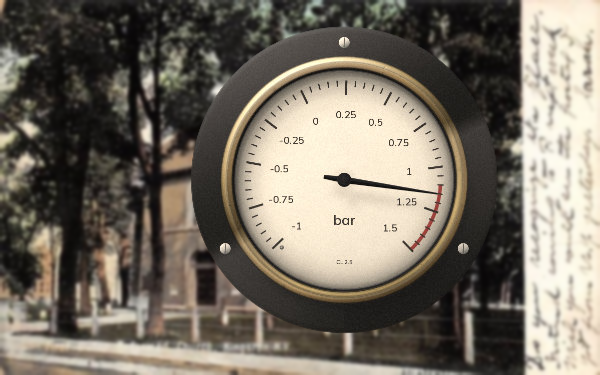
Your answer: 1.15 bar
